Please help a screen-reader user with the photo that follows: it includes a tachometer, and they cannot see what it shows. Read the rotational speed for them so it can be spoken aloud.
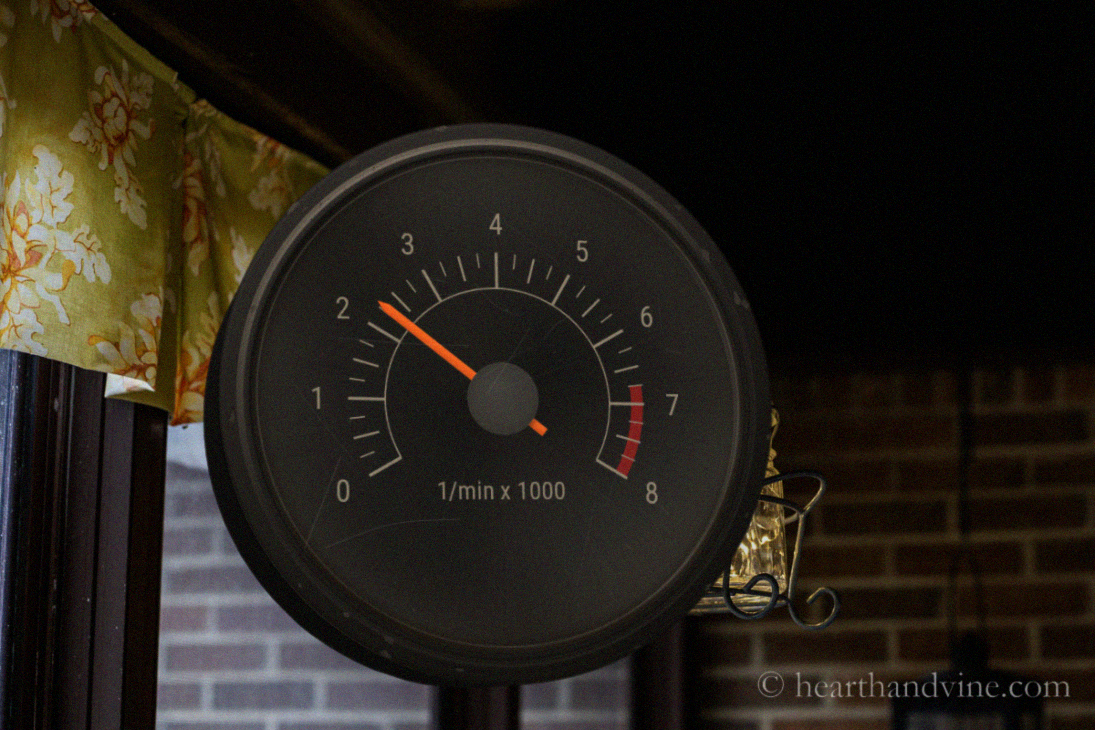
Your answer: 2250 rpm
